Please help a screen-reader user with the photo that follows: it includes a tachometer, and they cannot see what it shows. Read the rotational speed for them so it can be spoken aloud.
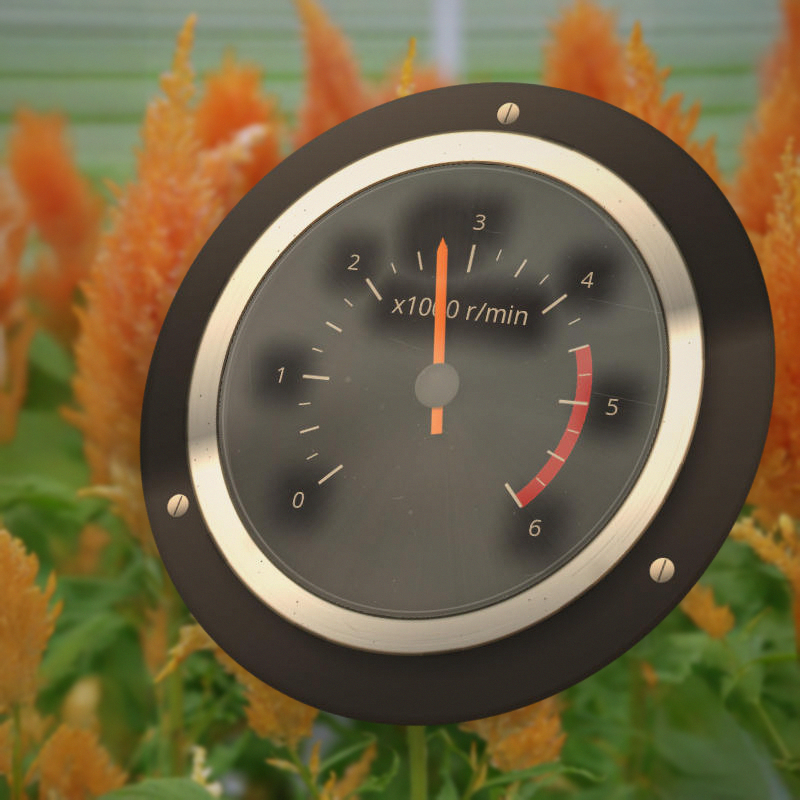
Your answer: 2750 rpm
